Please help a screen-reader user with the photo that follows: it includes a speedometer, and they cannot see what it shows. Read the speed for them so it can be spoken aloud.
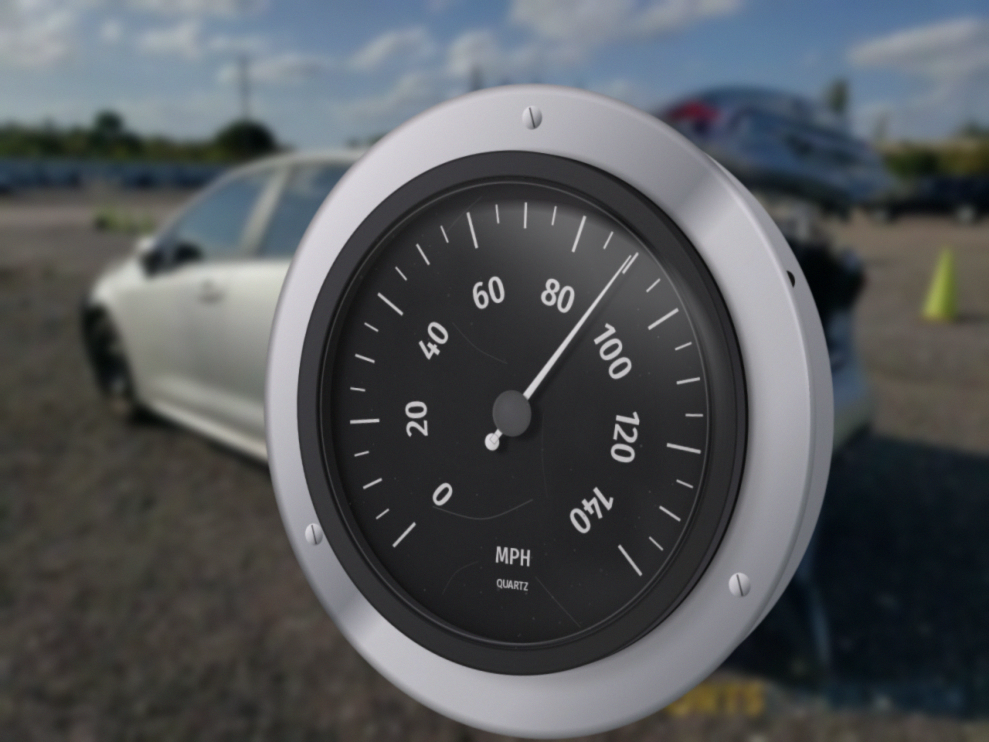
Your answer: 90 mph
